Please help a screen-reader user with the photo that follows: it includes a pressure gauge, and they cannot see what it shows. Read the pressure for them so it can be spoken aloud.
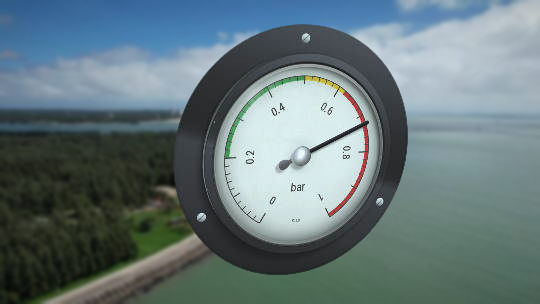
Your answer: 0.72 bar
